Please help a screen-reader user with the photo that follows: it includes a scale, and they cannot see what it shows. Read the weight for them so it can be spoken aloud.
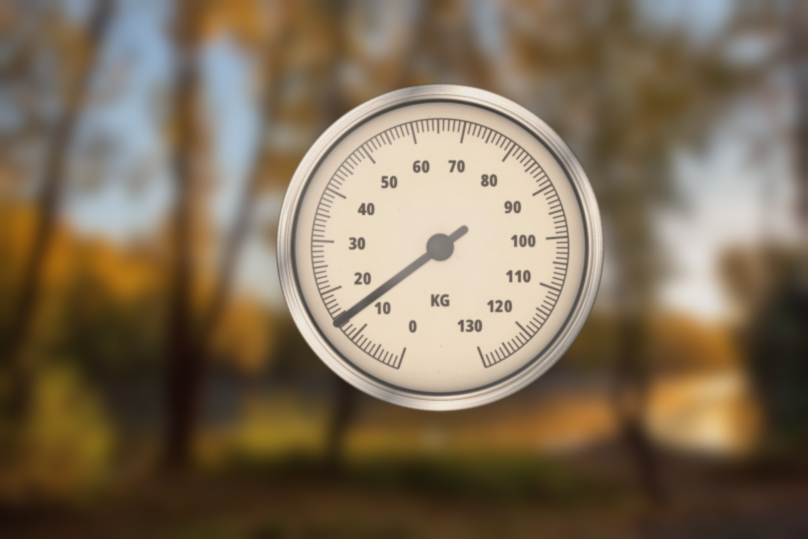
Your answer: 14 kg
